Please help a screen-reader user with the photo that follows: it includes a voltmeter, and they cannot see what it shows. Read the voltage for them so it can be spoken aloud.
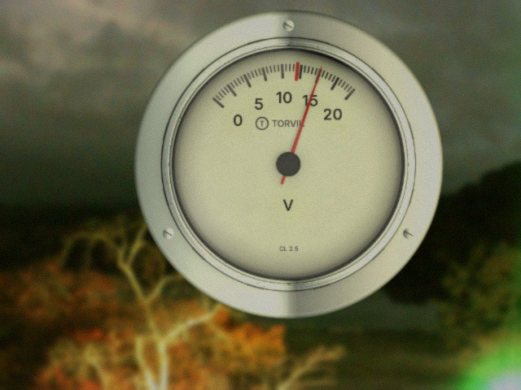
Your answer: 15 V
